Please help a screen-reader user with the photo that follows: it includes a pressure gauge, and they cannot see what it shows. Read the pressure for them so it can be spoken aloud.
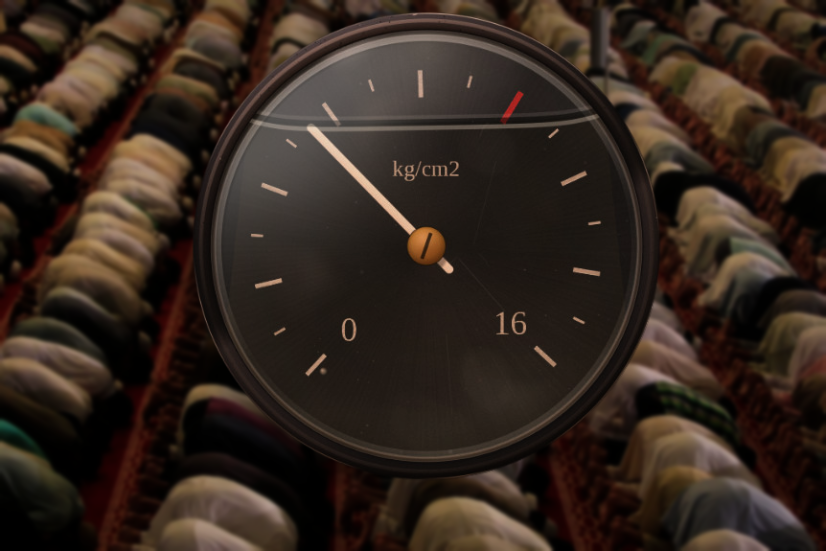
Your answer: 5.5 kg/cm²
